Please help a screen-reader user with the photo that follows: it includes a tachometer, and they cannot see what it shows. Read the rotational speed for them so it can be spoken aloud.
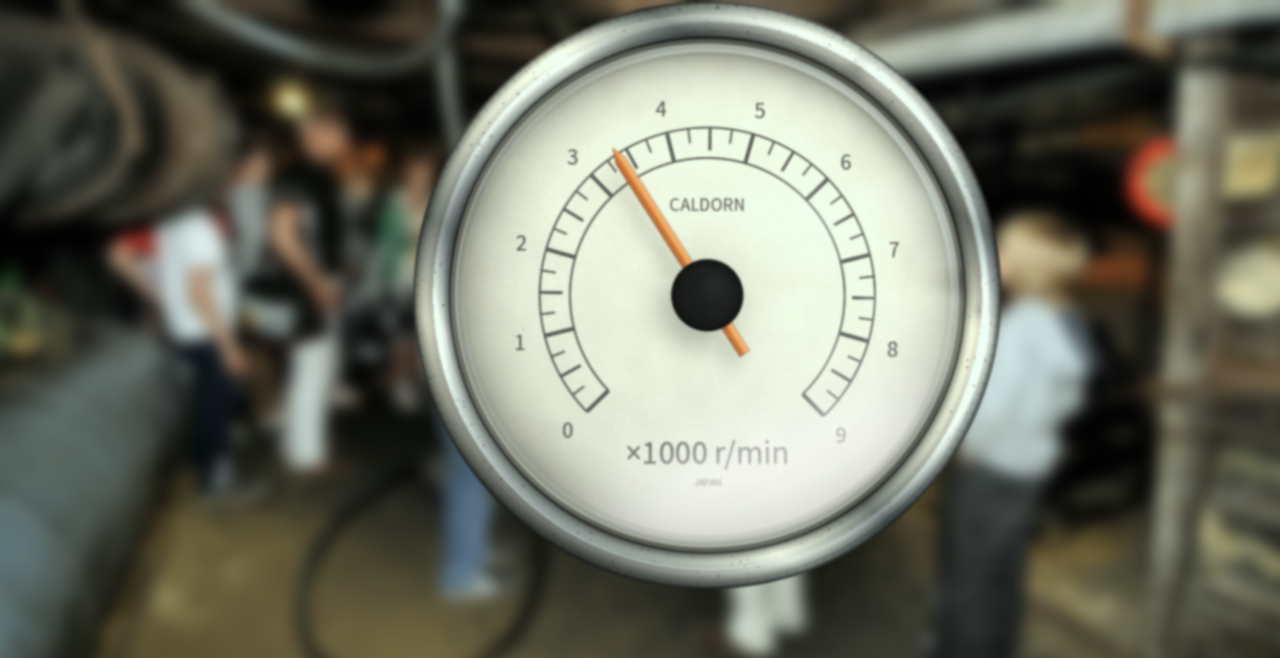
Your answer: 3375 rpm
